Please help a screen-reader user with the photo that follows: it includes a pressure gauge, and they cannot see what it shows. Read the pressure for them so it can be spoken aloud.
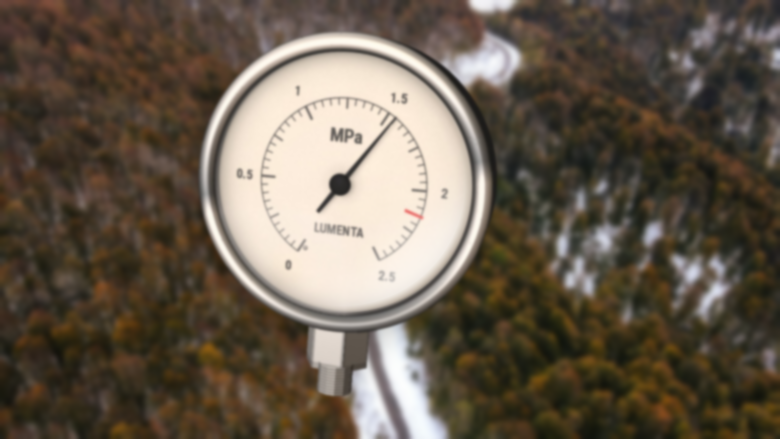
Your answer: 1.55 MPa
